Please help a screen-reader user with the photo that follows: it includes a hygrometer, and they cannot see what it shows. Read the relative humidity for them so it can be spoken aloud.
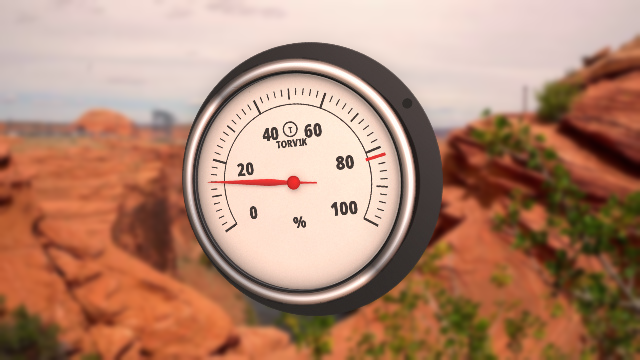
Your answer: 14 %
